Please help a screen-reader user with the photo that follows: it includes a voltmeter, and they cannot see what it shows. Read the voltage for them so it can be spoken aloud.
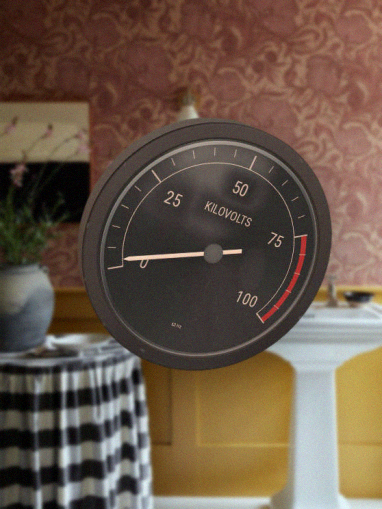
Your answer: 2.5 kV
